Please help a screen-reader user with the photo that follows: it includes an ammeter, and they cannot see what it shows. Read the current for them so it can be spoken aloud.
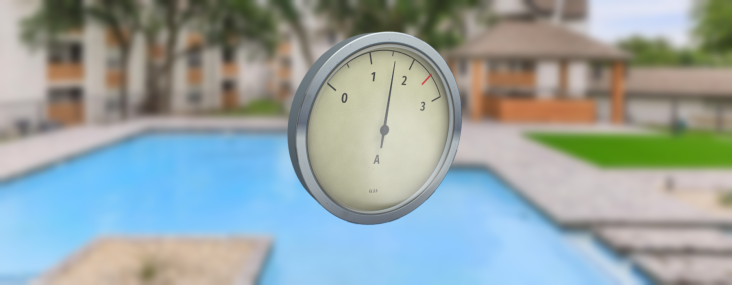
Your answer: 1.5 A
